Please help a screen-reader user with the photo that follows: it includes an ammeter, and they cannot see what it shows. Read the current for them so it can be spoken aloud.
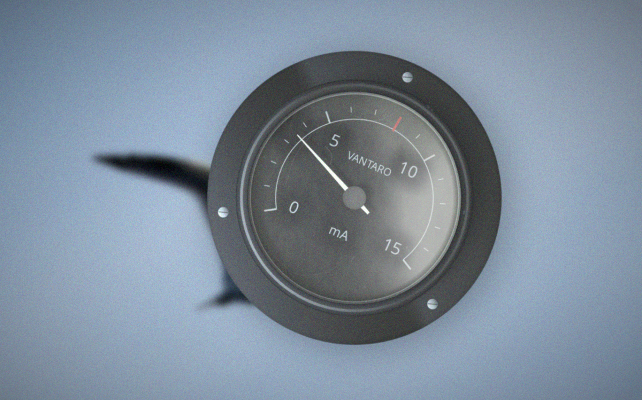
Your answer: 3.5 mA
